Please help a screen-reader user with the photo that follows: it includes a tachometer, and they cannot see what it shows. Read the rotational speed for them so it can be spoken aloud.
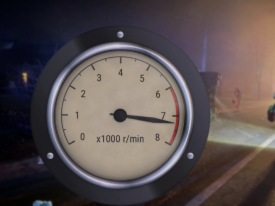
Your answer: 7250 rpm
